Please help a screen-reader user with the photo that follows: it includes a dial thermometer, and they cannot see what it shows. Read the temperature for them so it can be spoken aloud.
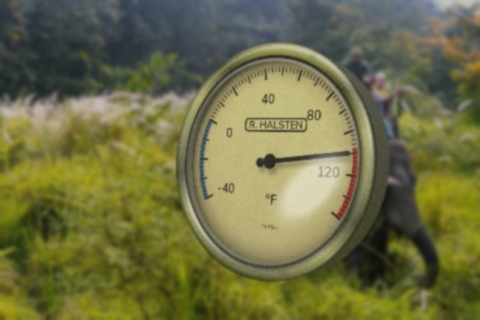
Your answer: 110 °F
